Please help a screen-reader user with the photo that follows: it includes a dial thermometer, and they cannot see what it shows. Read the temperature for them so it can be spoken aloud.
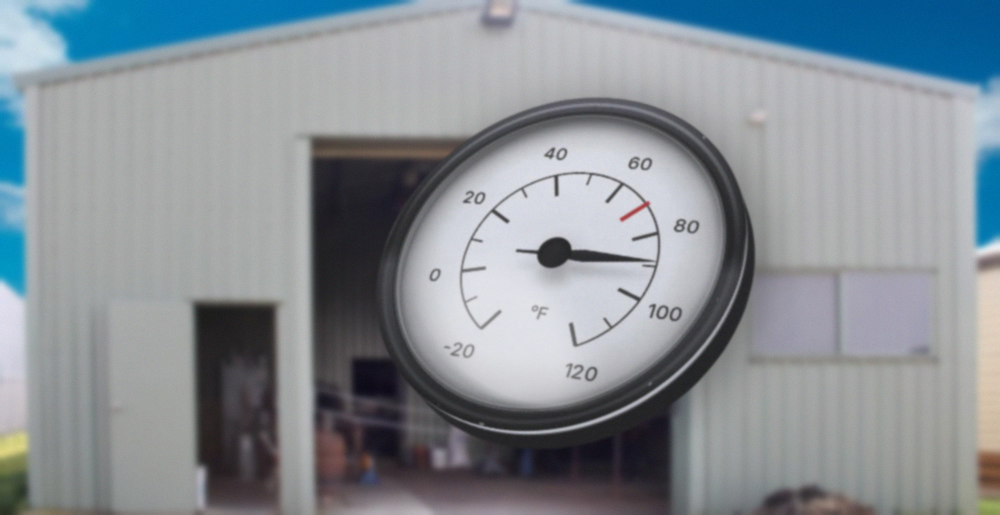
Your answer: 90 °F
